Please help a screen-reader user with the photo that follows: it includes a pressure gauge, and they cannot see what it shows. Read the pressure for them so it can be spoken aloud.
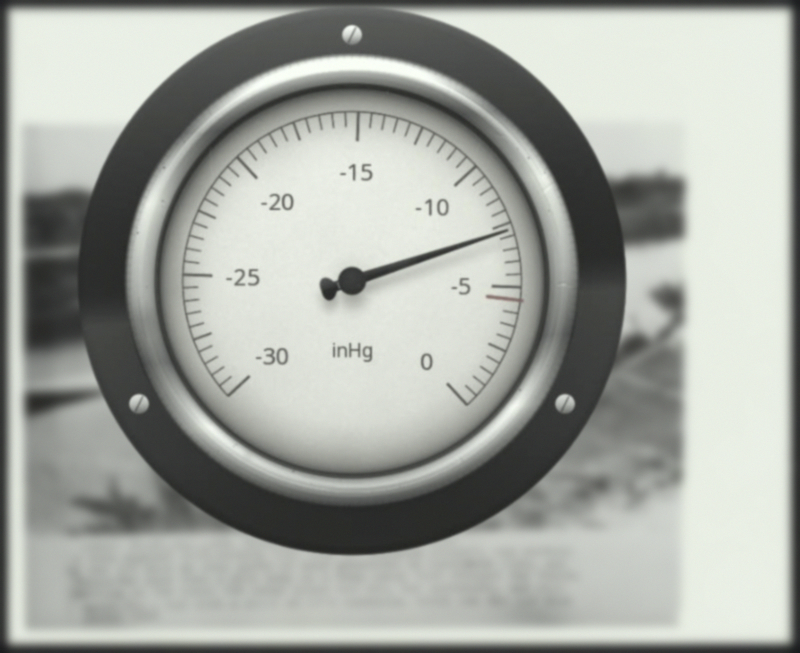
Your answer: -7.25 inHg
